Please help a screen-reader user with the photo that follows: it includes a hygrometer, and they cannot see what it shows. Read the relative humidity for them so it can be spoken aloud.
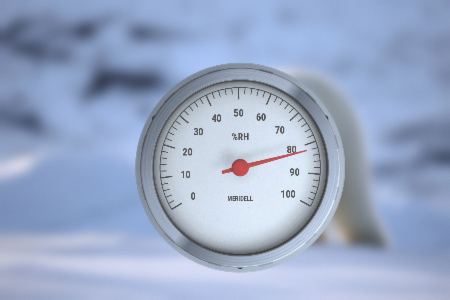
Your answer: 82 %
